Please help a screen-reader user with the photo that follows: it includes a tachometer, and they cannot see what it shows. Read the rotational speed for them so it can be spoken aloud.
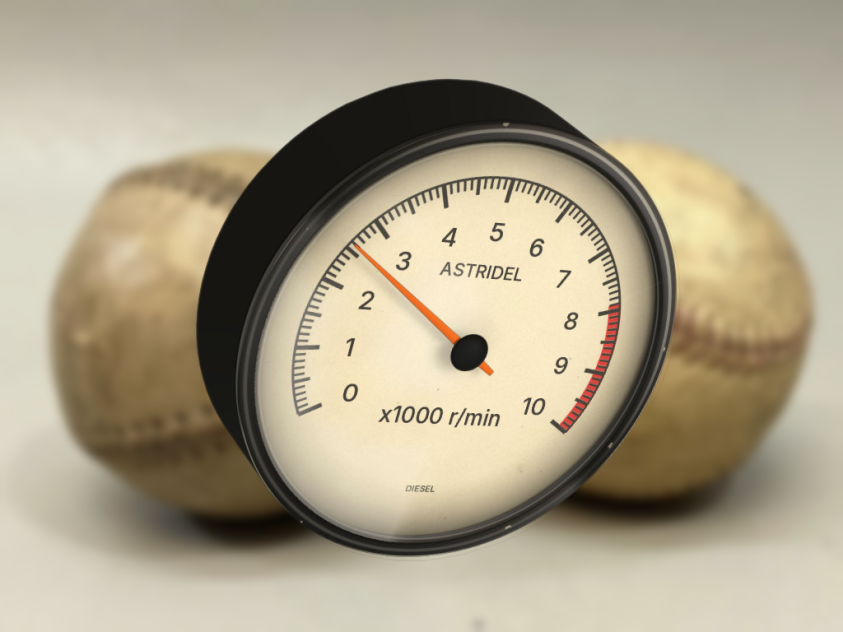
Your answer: 2600 rpm
